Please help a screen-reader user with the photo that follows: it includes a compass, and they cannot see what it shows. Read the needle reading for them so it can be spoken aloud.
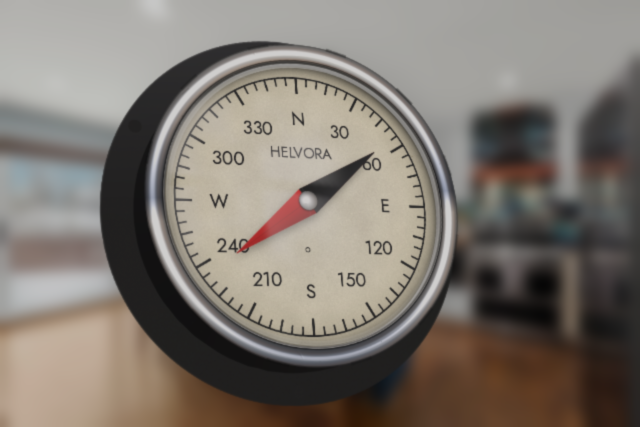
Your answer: 235 °
